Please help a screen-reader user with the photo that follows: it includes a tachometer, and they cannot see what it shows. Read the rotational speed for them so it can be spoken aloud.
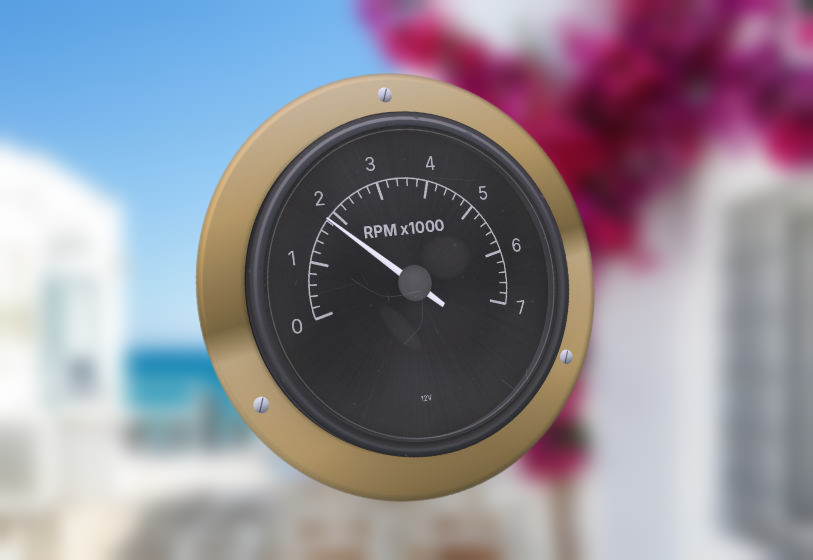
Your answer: 1800 rpm
